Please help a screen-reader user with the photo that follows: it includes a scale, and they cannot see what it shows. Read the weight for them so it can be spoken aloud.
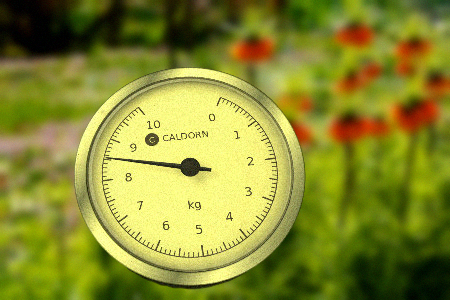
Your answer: 8.5 kg
